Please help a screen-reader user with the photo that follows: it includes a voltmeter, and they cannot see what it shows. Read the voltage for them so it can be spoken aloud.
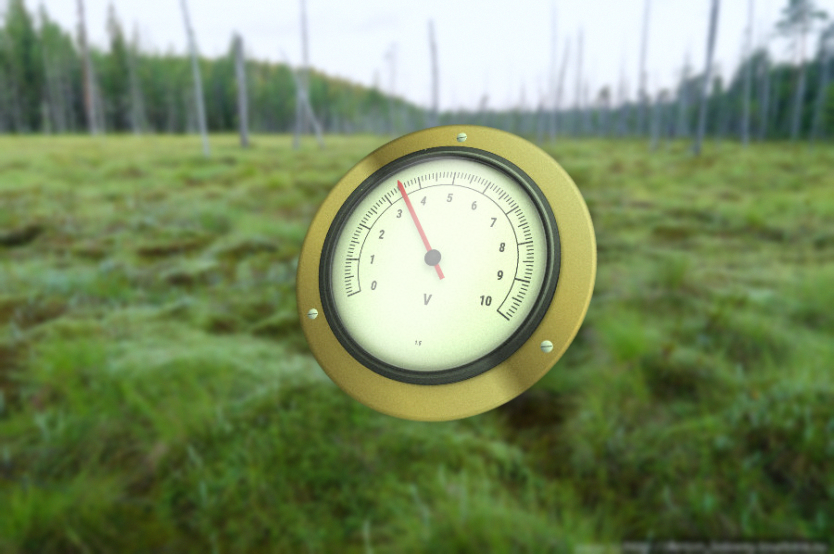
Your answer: 3.5 V
